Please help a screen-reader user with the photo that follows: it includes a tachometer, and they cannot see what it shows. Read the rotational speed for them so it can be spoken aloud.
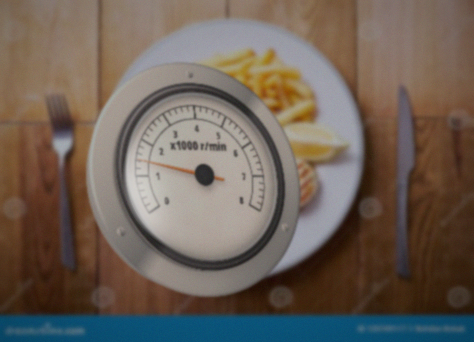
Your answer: 1400 rpm
